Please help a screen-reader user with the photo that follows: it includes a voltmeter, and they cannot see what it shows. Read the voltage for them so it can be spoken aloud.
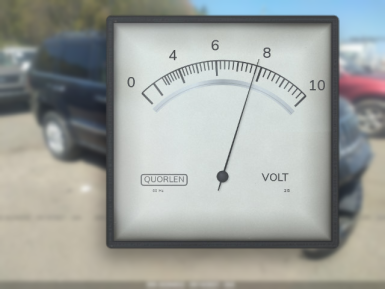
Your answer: 7.8 V
